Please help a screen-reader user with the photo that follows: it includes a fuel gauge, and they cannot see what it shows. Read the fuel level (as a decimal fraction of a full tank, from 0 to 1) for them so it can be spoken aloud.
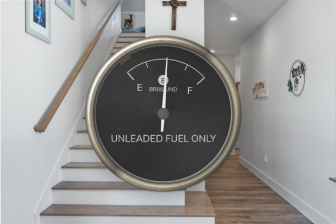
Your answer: 0.5
